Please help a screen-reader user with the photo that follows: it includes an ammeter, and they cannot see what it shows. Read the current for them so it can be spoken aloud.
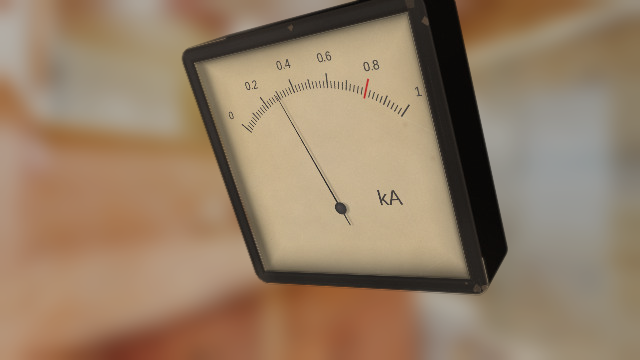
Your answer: 0.3 kA
